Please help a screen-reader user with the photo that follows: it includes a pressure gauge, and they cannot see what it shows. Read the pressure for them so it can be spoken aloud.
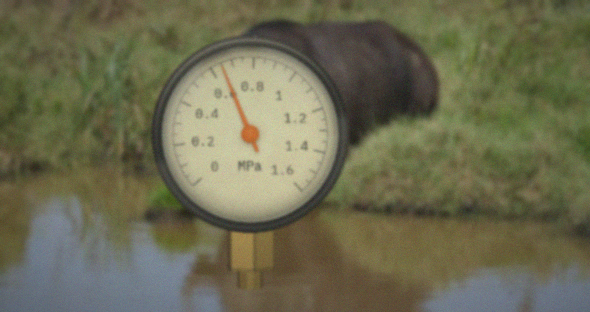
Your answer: 0.65 MPa
